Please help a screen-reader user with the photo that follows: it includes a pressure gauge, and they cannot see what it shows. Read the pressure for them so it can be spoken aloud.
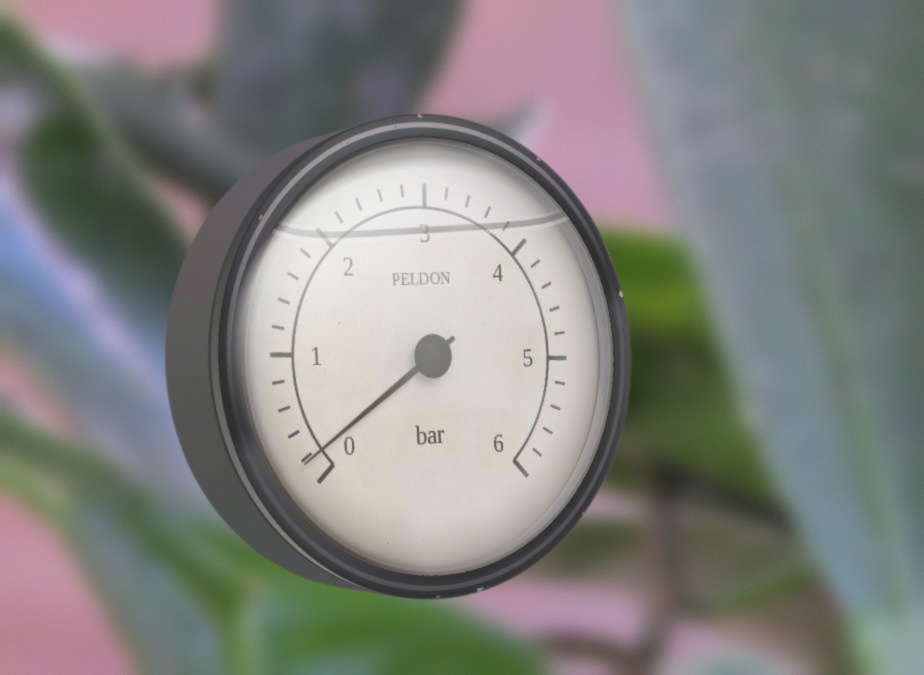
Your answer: 0.2 bar
